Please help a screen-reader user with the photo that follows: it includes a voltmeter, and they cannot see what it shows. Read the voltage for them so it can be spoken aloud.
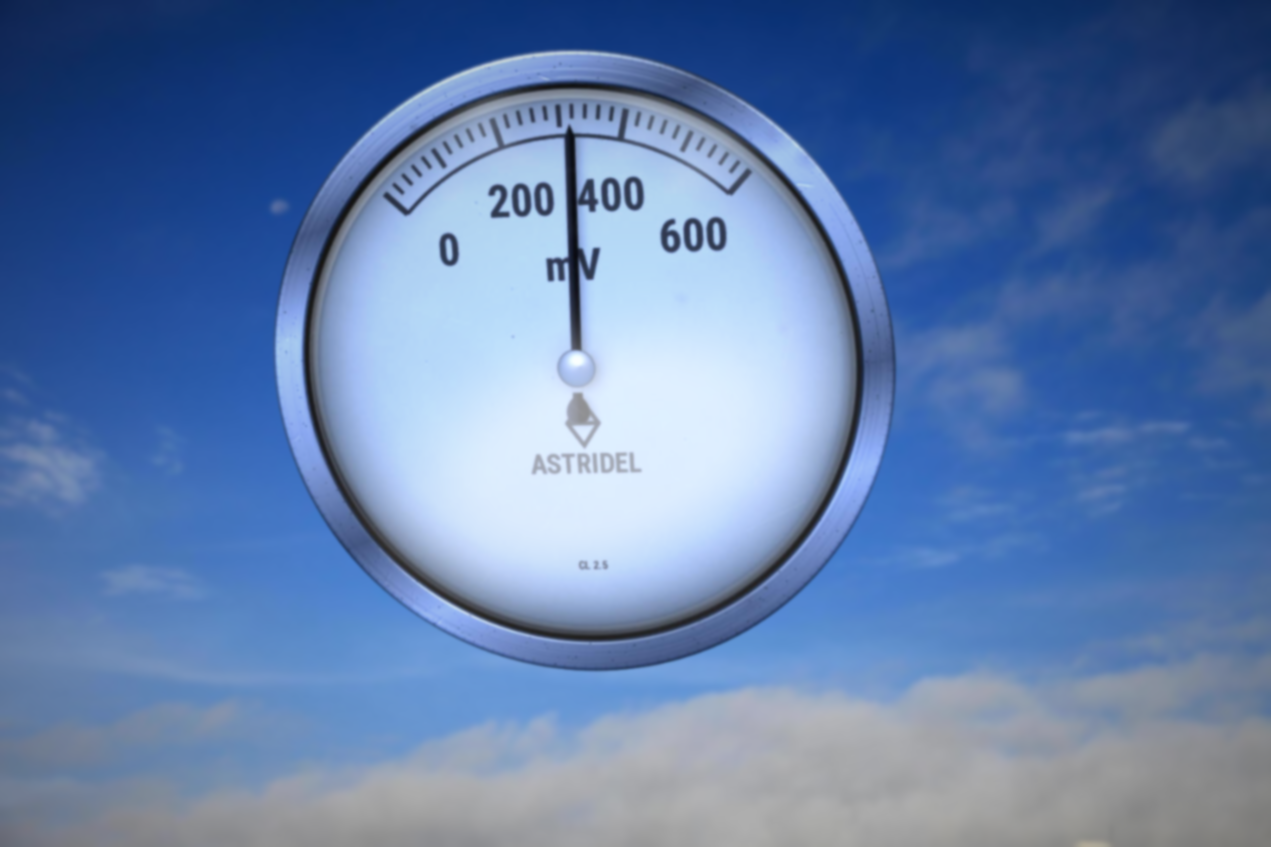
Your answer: 320 mV
